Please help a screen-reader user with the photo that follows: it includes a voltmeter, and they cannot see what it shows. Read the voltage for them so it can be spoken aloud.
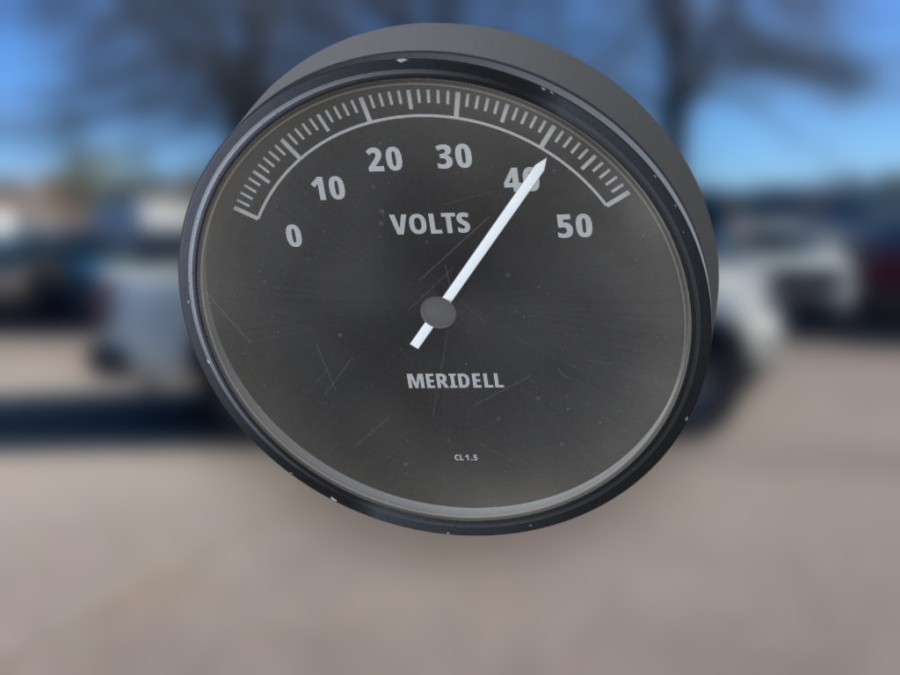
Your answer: 41 V
